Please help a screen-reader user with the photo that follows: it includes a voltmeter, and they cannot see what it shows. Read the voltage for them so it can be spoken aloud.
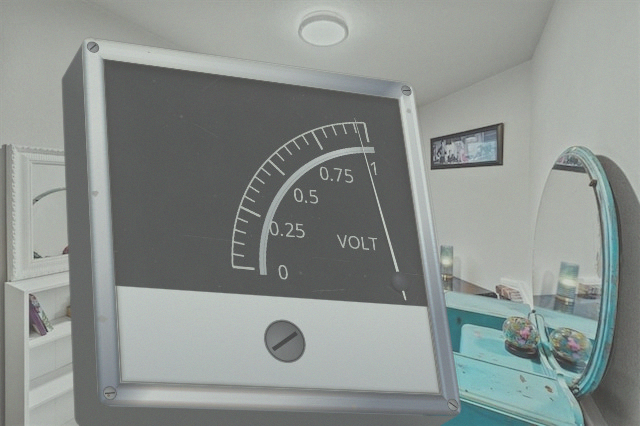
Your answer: 0.95 V
